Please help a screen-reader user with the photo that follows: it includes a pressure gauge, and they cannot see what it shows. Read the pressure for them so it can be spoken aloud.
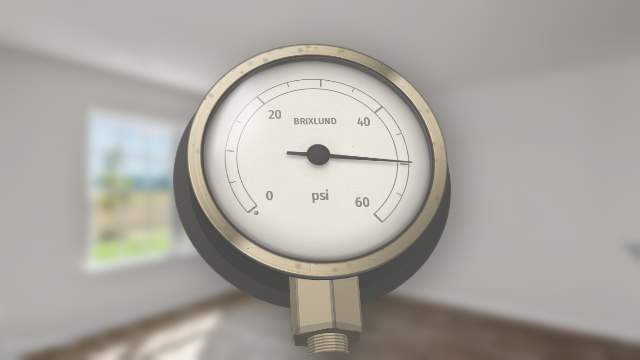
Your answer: 50 psi
